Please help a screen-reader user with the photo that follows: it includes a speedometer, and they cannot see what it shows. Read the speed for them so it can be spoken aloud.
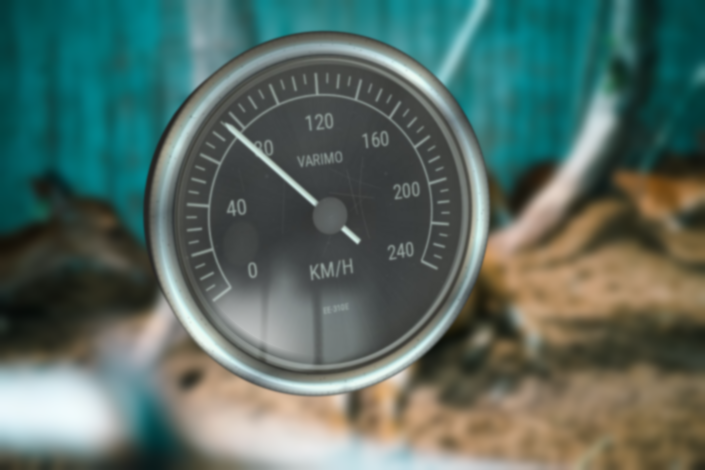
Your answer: 75 km/h
